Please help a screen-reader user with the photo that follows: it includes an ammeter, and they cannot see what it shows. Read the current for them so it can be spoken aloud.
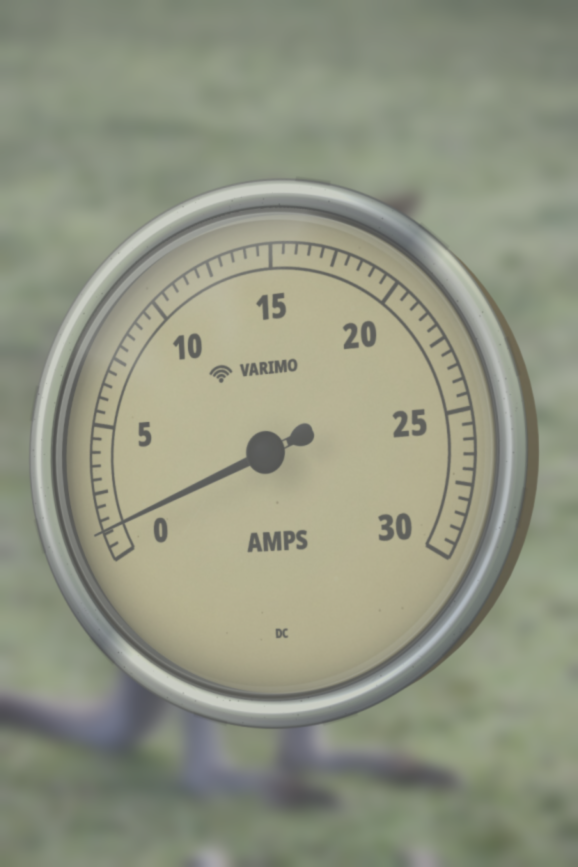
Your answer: 1 A
